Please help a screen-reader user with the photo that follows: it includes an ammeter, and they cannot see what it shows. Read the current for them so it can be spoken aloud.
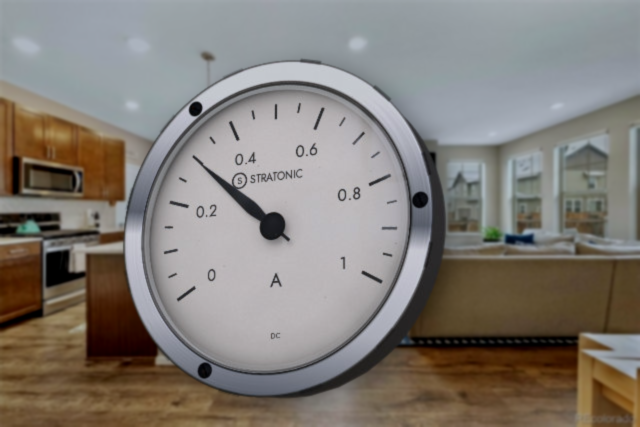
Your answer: 0.3 A
